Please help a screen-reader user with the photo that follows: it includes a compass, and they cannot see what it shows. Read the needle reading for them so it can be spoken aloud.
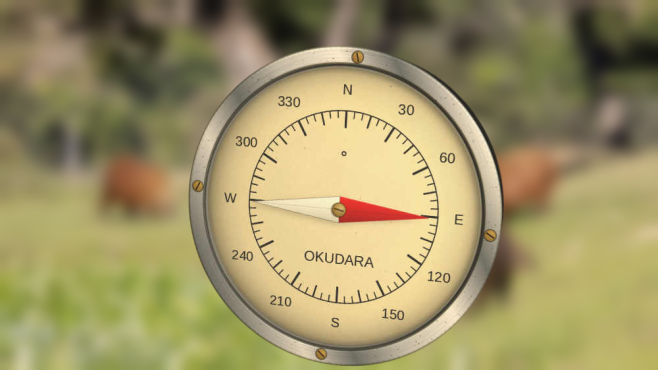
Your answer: 90 °
